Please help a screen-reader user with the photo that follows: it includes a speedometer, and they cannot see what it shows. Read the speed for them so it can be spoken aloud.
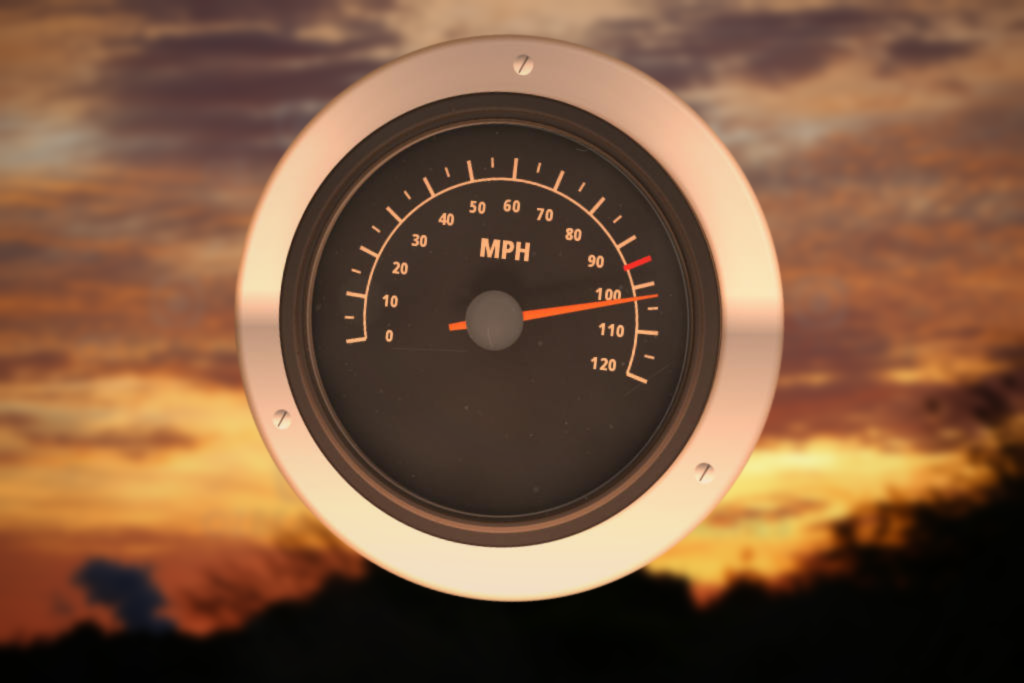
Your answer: 102.5 mph
